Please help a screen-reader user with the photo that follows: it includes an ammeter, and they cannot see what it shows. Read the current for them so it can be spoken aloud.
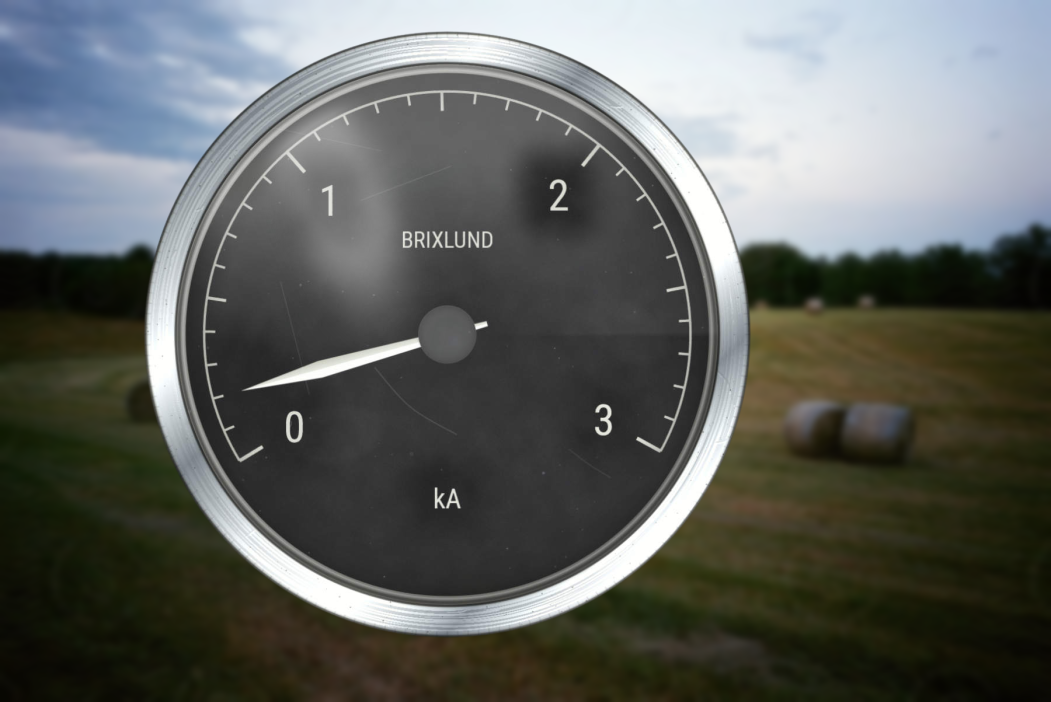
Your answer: 0.2 kA
